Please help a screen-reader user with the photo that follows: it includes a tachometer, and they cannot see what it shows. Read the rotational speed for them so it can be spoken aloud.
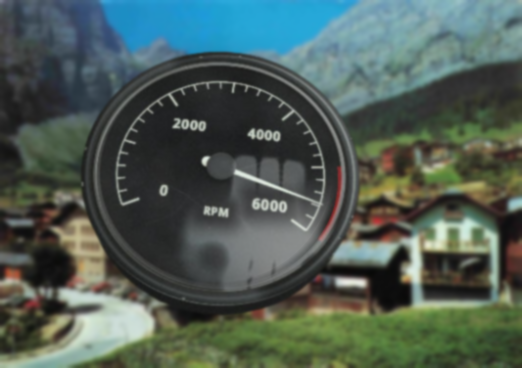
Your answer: 5600 rpm
